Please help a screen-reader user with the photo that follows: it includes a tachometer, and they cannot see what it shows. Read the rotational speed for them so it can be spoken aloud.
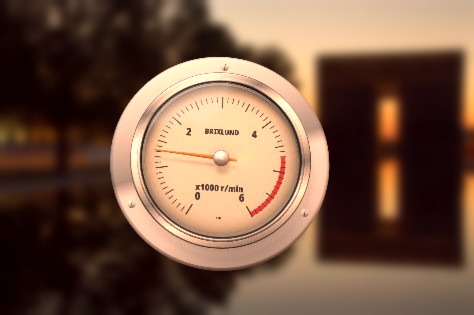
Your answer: 1300 rpm
